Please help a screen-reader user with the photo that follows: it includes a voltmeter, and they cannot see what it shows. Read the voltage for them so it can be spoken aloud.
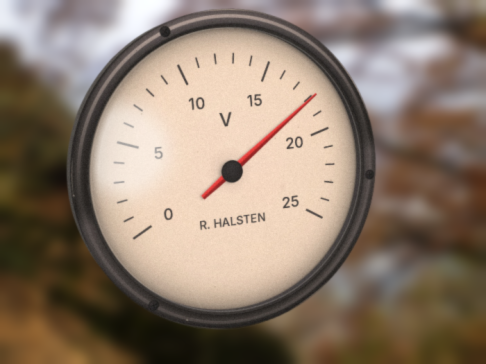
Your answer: 18 V
